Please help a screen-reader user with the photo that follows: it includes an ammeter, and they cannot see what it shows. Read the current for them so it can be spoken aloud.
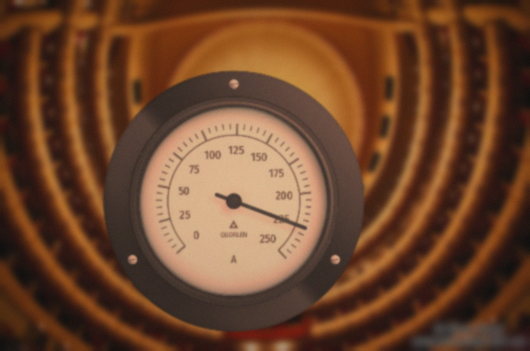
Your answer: 225 A
